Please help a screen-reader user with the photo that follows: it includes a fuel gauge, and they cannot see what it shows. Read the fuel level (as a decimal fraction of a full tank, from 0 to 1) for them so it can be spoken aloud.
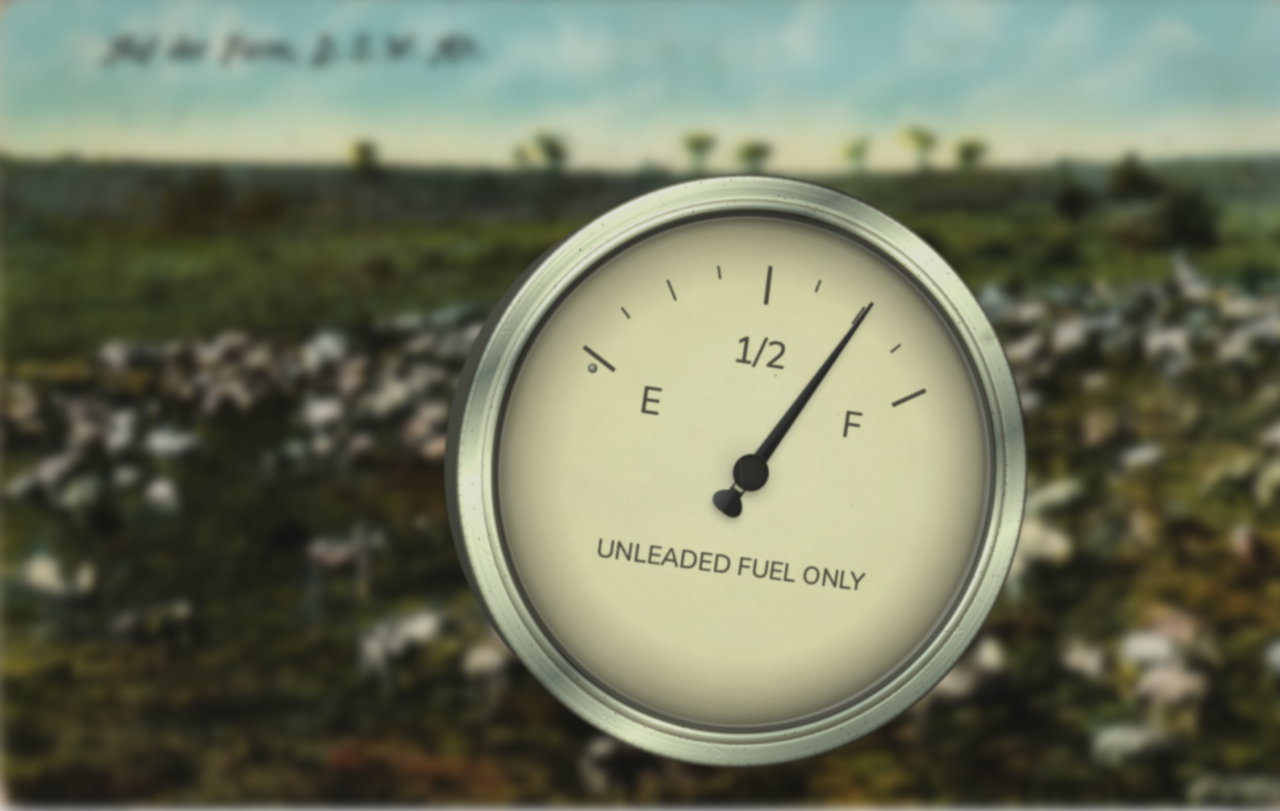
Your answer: 0.75
